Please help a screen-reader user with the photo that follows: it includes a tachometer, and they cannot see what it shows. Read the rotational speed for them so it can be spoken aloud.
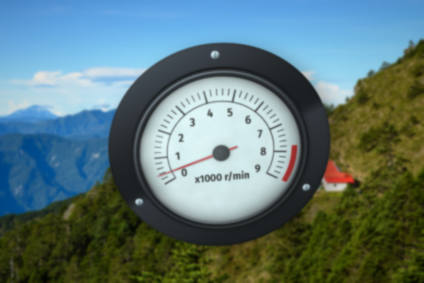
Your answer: 400 rpm
